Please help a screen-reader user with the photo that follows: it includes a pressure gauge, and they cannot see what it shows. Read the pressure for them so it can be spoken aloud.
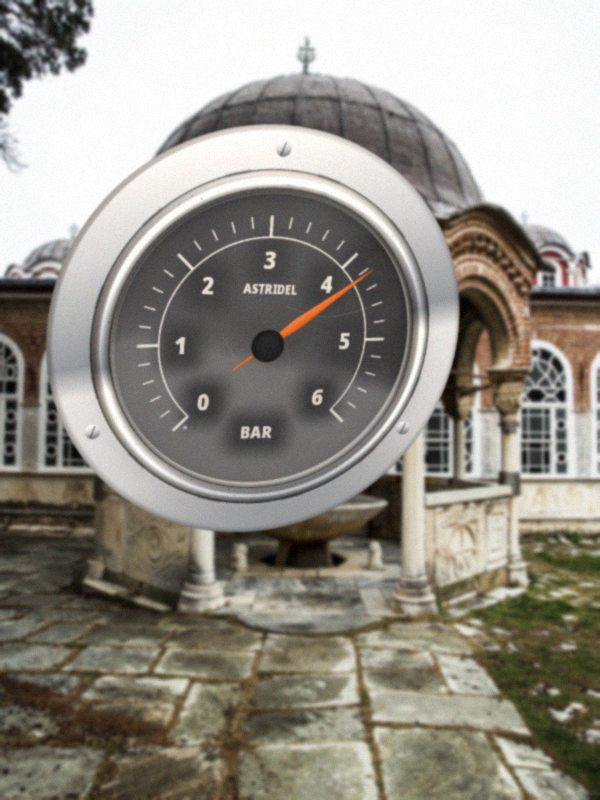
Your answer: 4.2 bar
